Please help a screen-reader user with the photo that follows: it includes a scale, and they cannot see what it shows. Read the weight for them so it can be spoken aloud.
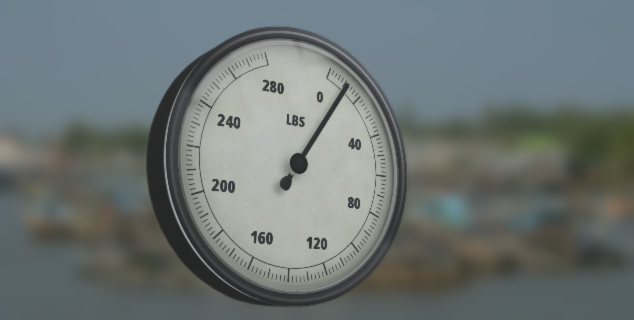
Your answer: 10 lb
